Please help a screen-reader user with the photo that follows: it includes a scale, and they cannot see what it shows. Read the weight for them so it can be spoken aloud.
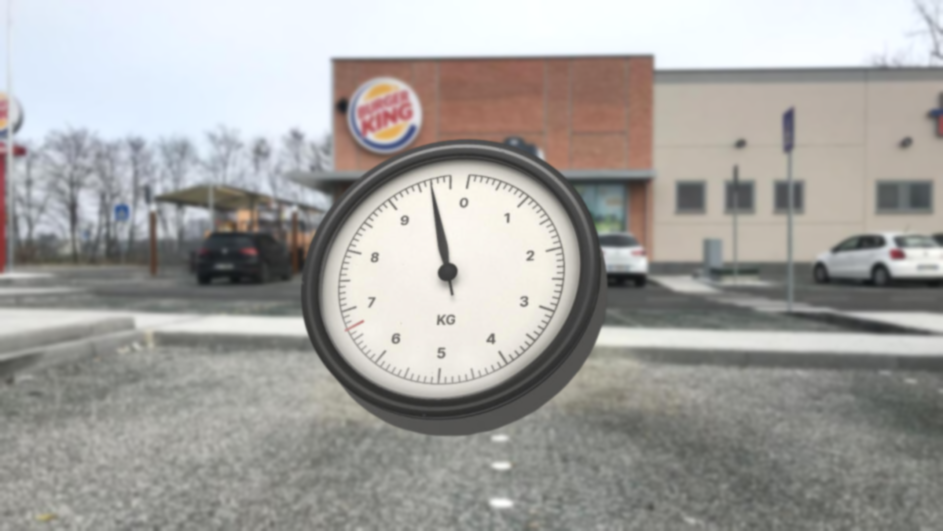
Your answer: 9.7 kg
